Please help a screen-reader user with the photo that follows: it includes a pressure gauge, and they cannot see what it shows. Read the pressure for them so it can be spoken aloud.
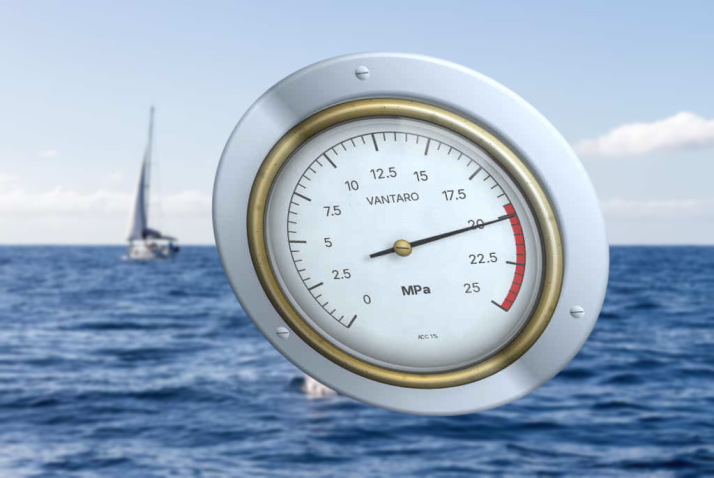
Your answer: 20 MPa
